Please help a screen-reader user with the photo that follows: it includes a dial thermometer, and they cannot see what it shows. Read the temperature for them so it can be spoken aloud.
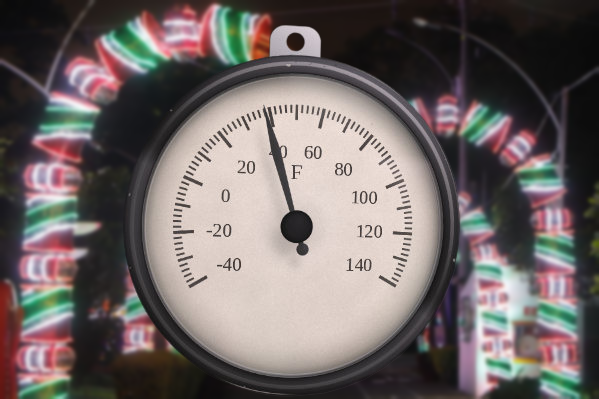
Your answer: 38 °F
